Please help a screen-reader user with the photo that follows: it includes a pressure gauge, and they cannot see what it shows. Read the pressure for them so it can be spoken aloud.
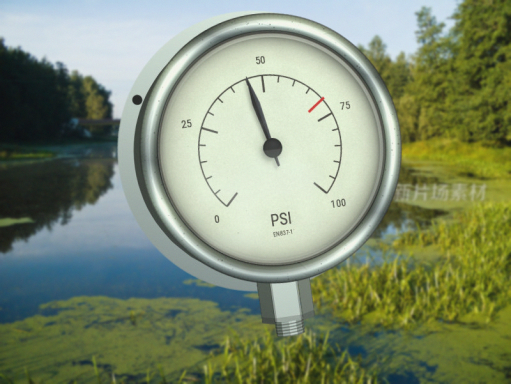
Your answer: 45 psi
